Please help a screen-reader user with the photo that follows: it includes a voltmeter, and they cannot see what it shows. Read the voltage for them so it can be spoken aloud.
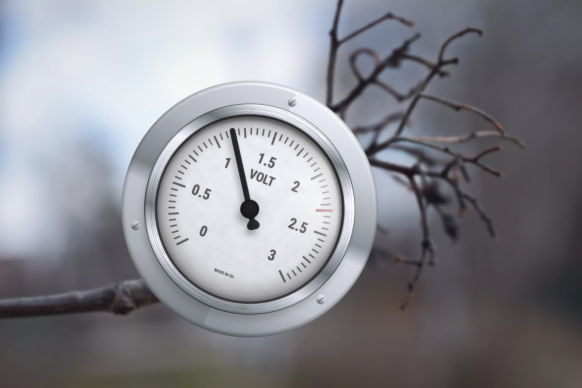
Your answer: 1.15 V
